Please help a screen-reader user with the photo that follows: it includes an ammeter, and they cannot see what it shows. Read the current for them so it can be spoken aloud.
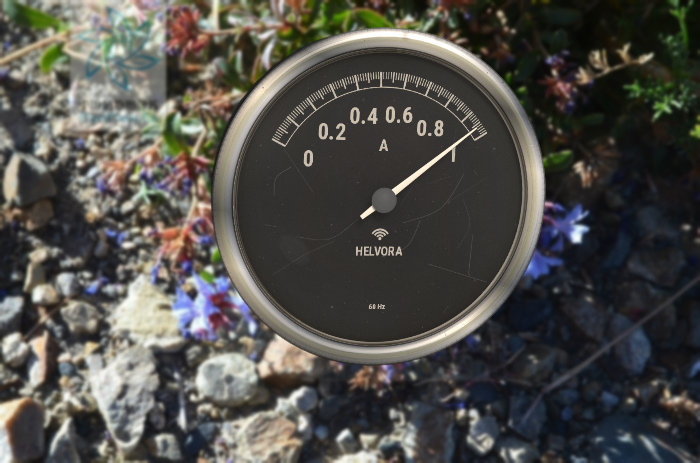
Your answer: 0.95 A
